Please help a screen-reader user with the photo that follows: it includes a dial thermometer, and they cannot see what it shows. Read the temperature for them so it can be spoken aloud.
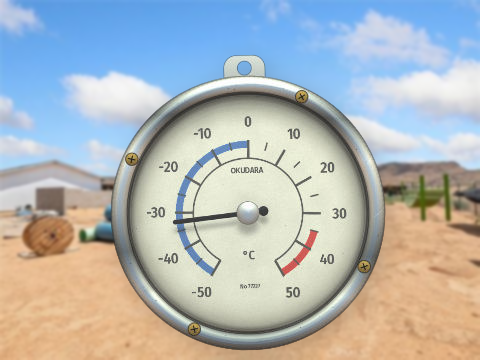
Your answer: -32.5 °C
